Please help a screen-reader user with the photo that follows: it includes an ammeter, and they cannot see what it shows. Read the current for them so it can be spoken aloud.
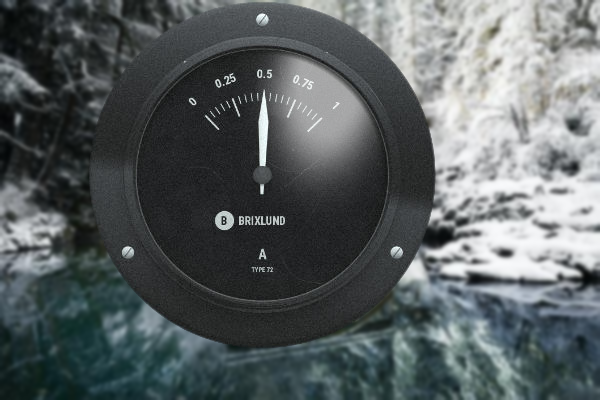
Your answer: 0.5 A
